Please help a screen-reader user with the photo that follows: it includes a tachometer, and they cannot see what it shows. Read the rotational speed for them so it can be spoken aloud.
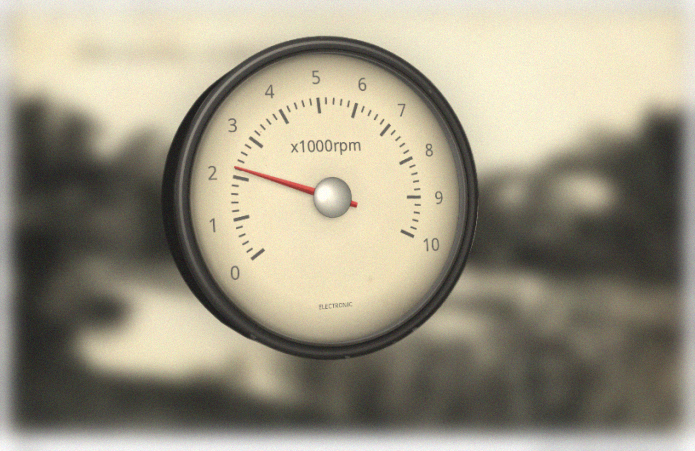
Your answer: 2200 rpm
